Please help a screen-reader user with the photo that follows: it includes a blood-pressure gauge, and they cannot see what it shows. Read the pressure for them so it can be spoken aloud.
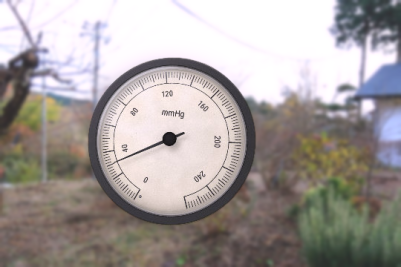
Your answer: 30 mmHg
